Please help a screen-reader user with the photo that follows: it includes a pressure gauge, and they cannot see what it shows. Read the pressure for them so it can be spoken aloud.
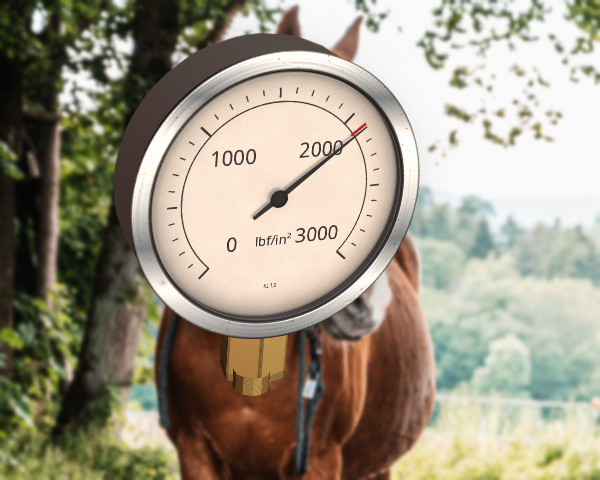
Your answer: 2100 psi
